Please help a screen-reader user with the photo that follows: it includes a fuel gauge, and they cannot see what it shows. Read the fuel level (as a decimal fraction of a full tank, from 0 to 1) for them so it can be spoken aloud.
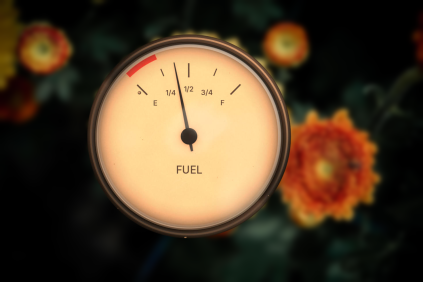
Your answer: 0.375
